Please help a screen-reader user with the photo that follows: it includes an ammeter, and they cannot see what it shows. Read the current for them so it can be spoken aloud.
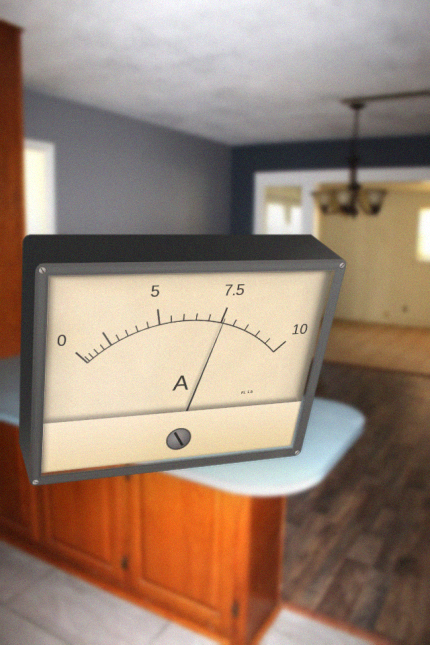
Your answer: 7.5 A
